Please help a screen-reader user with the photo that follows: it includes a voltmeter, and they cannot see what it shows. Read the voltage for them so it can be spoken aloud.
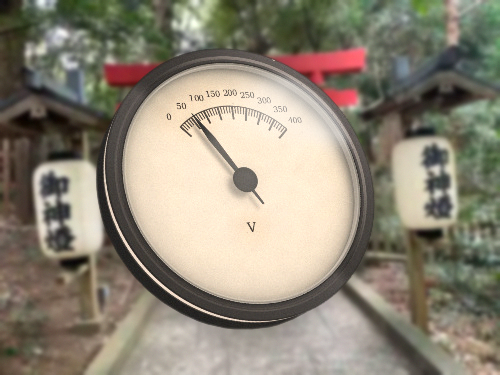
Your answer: 50 V
